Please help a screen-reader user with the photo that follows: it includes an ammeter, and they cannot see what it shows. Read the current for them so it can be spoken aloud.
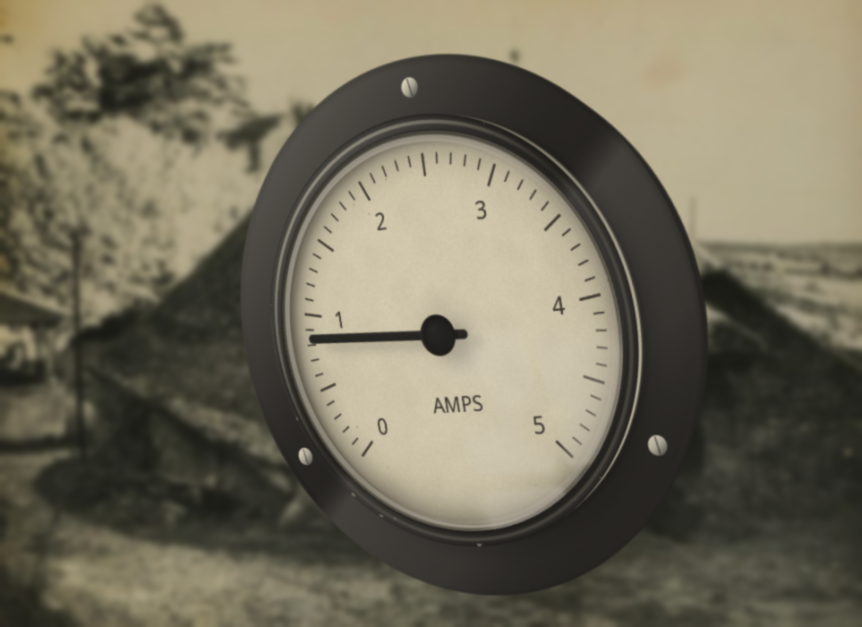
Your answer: 0.85 A
